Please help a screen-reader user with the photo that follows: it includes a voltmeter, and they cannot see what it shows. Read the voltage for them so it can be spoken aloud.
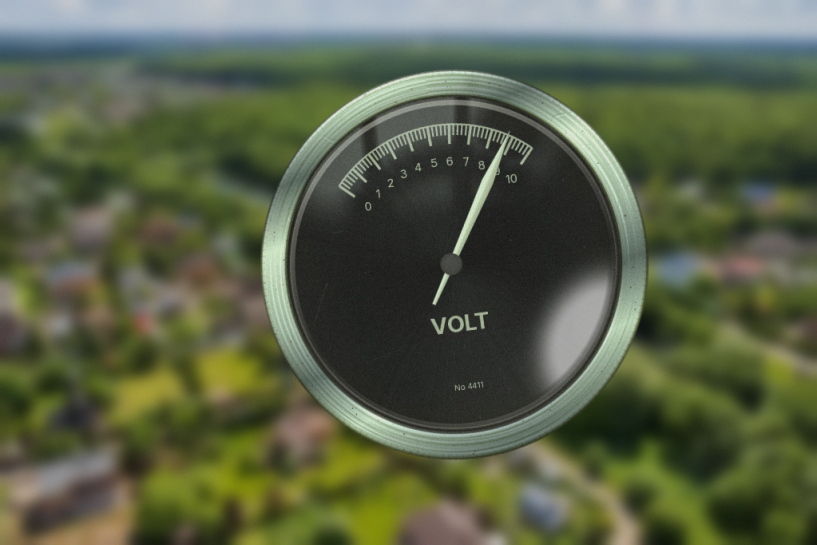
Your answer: 8.8 V
